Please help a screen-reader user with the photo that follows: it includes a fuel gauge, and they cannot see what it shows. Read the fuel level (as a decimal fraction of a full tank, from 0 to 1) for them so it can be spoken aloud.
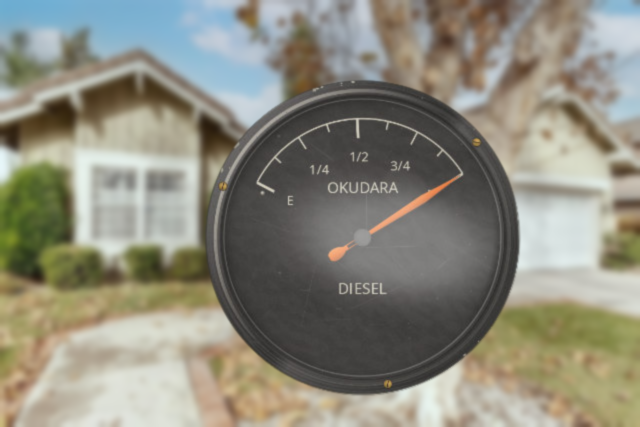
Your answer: 1
